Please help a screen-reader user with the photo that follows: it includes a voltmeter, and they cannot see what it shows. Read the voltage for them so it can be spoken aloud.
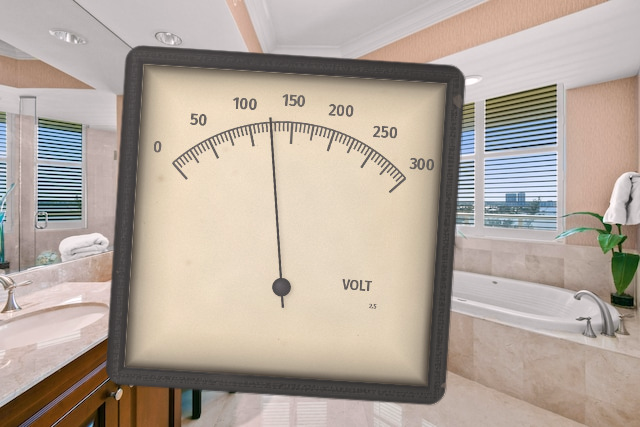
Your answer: 125 V
